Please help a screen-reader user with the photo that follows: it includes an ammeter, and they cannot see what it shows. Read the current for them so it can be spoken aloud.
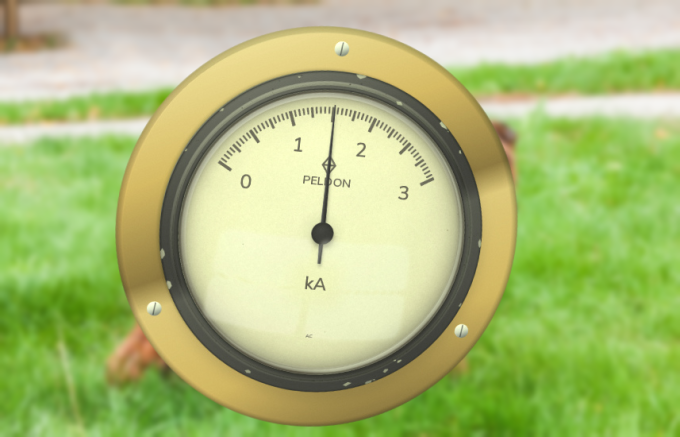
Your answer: 1.5 kA
